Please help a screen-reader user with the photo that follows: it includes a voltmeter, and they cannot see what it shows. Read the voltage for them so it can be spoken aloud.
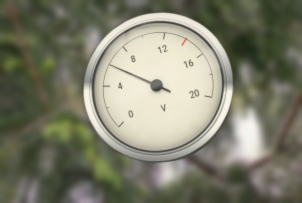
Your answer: 6 V
